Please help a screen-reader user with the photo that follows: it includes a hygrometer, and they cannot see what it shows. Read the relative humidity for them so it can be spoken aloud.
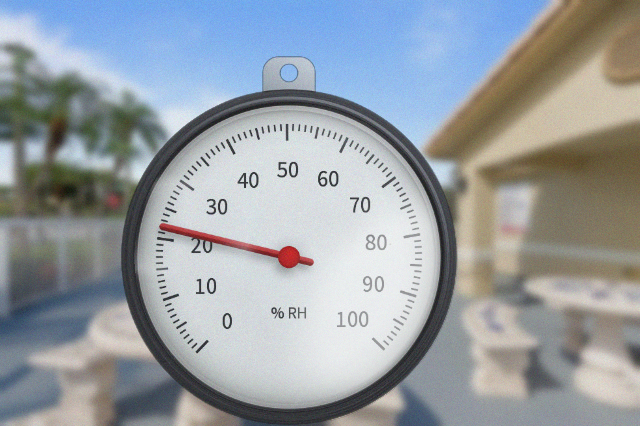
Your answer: 22 %
